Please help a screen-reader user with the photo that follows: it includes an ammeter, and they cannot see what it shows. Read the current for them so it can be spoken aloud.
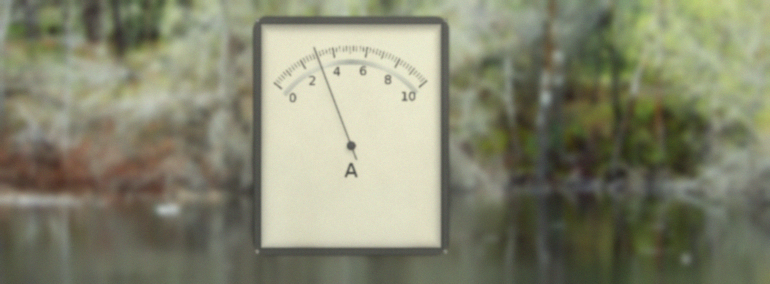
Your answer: 3 A
